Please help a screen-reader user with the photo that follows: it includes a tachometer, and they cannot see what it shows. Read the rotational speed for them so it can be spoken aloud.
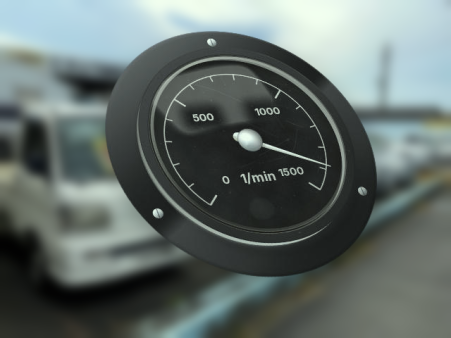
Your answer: 1400 rpm
